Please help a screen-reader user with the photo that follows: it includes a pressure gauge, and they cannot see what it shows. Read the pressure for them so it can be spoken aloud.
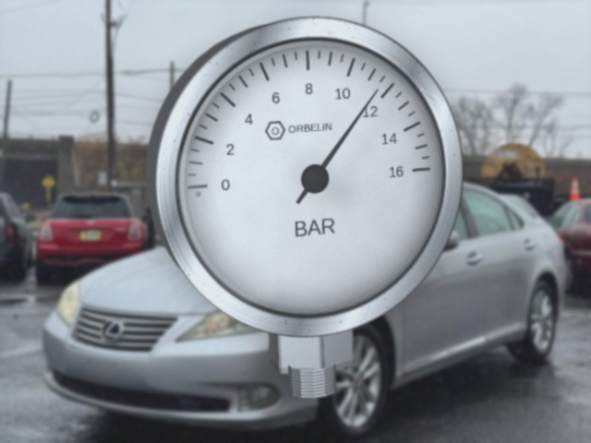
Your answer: 11.5 bar
